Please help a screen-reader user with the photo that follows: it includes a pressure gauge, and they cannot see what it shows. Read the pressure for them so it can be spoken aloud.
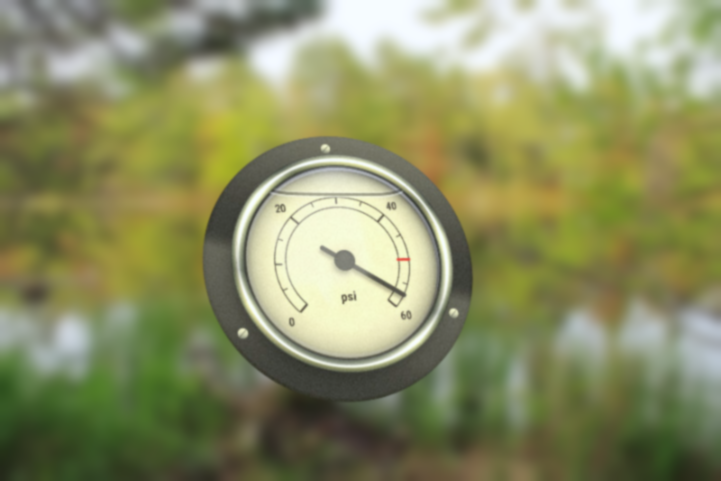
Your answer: 57.5 psi
